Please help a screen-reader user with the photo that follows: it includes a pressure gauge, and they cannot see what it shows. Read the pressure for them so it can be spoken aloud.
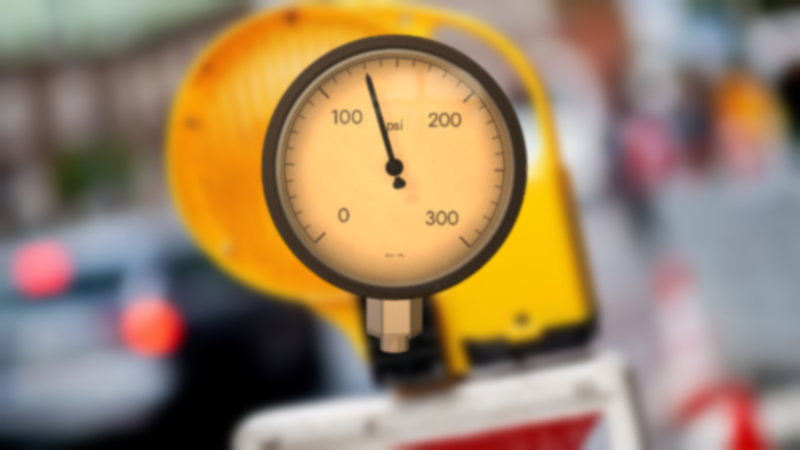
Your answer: 130 psi
